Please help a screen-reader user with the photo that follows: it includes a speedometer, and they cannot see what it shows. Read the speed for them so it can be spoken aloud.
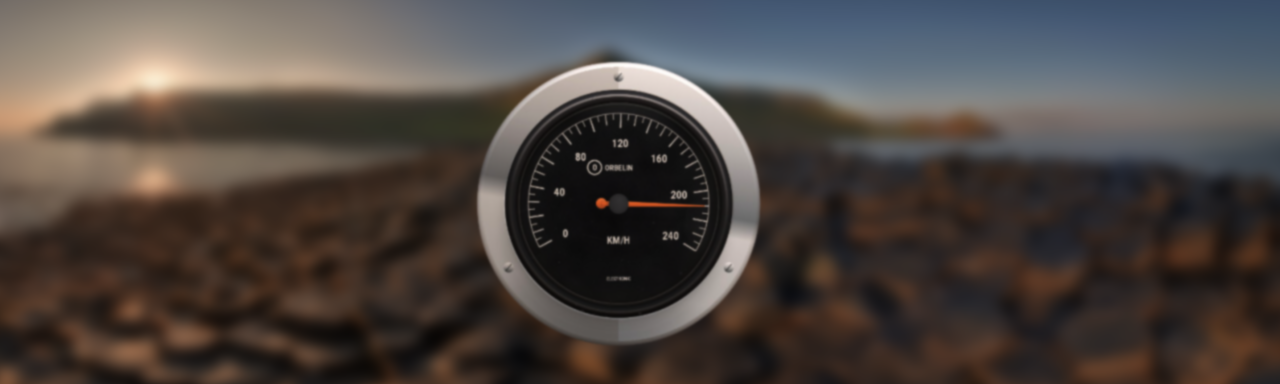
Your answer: 210 km/h
